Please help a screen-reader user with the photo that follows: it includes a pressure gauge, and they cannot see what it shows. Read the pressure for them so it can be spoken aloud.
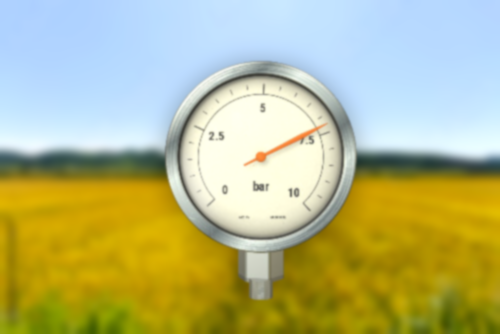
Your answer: 7.25 bar
